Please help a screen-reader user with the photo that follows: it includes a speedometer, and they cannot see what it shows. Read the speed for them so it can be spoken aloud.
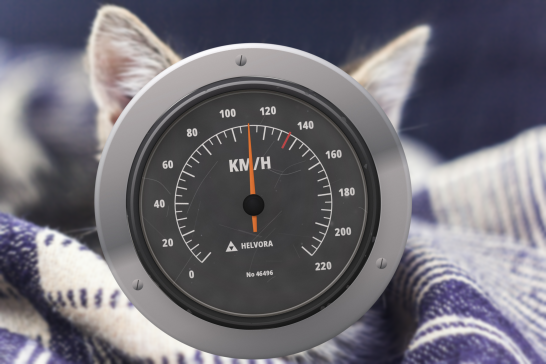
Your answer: 110 km/h
